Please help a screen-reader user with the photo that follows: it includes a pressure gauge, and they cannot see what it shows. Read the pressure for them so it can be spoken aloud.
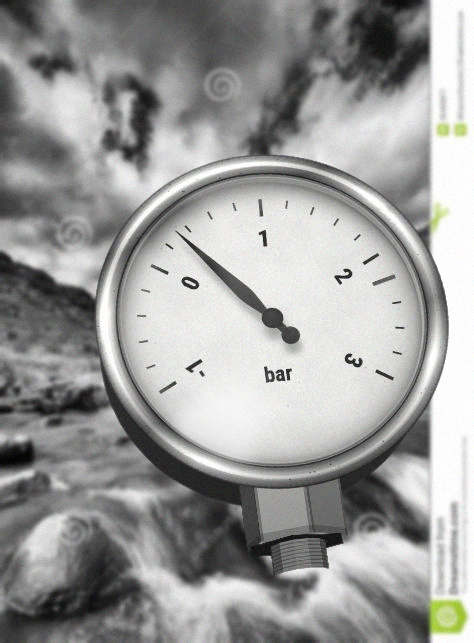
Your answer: 0.3 bar
